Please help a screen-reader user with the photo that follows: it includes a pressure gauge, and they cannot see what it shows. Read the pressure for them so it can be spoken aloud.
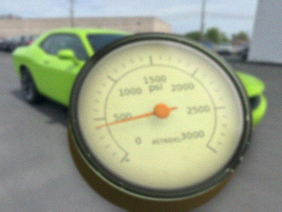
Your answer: 400 psi
